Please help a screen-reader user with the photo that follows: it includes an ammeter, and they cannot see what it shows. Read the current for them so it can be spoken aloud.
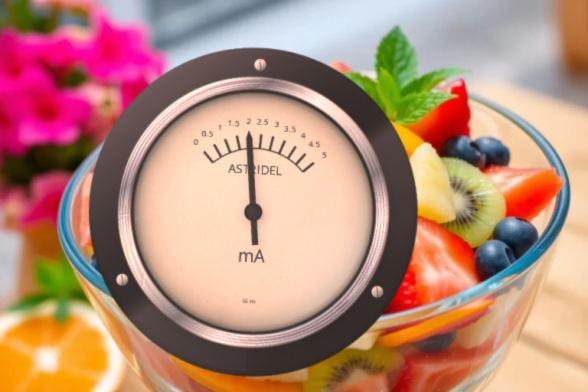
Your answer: 2 mA
